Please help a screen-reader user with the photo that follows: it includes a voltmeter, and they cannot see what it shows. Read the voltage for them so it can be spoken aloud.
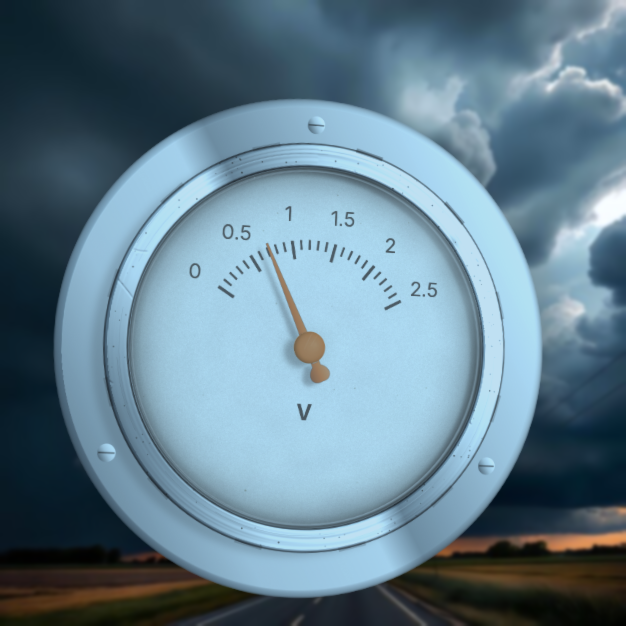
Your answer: 0.7 V
